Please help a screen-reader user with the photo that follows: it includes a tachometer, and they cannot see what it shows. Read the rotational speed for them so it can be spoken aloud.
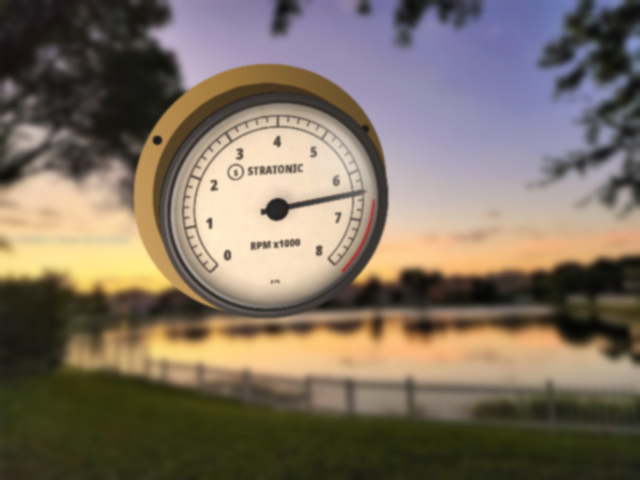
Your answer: 6400 rpm
